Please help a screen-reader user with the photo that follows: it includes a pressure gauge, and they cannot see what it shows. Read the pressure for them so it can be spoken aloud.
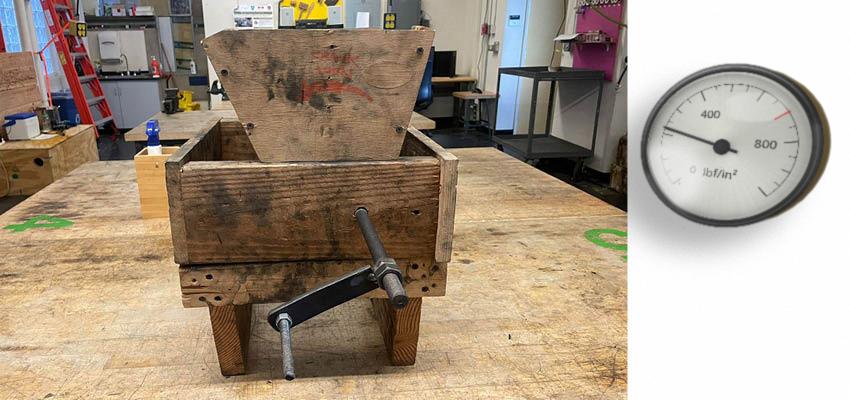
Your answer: 225 psi
